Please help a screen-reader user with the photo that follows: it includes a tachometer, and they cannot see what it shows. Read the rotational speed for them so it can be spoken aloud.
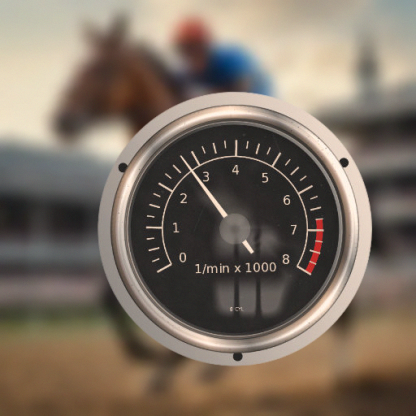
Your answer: 2750 rpm
